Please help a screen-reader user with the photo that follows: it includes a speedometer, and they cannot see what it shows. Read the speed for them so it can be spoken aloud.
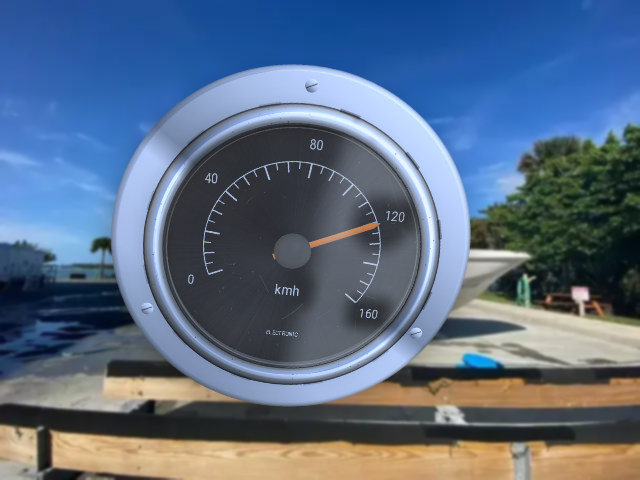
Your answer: 120 km/h
